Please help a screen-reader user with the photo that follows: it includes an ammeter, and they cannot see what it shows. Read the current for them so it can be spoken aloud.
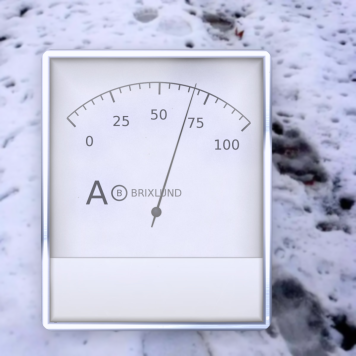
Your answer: 67.5 A
